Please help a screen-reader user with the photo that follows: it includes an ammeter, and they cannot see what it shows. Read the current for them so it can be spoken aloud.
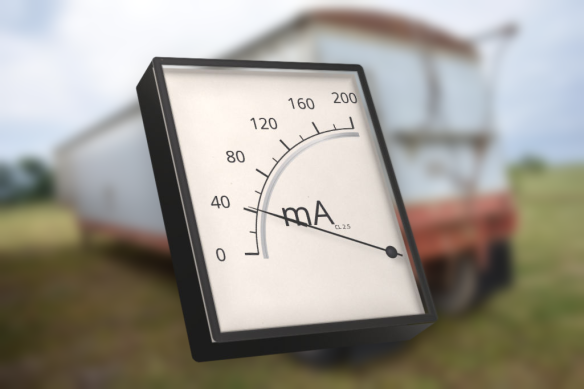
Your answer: 40 mA
